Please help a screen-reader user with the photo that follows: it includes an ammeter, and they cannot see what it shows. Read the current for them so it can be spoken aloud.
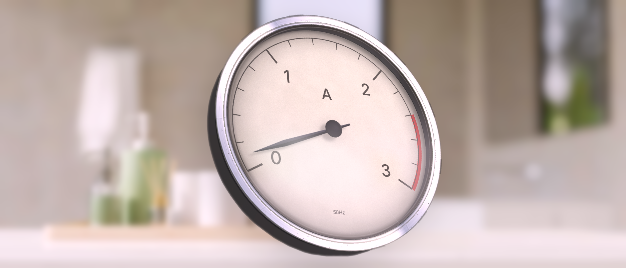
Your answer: 0.1 A
